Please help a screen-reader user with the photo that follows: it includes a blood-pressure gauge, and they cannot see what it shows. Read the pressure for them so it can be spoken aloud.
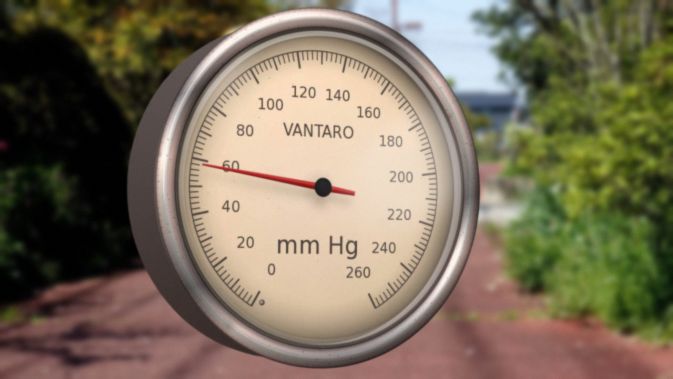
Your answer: 58 mmHg
